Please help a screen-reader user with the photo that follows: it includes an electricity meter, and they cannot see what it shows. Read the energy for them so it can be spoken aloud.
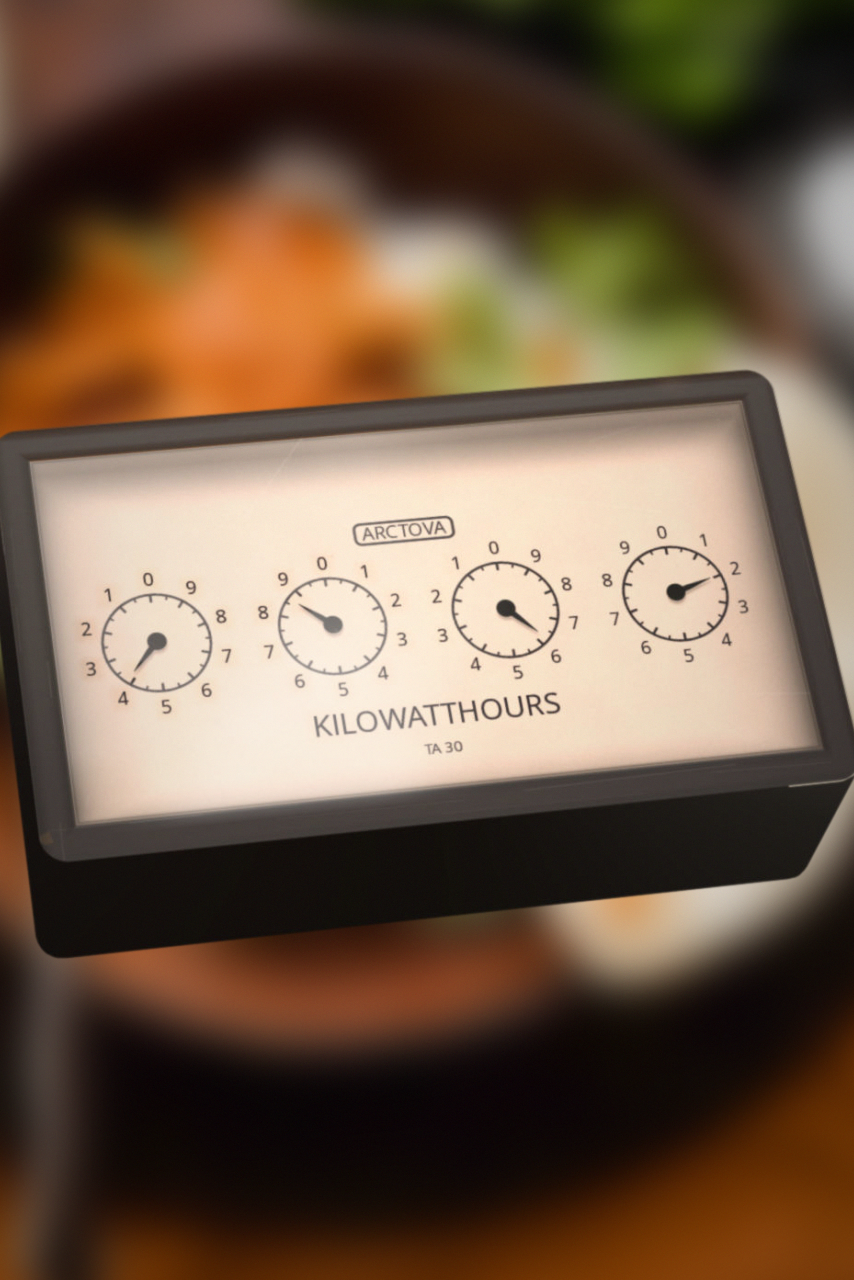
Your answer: 3862 kWh
